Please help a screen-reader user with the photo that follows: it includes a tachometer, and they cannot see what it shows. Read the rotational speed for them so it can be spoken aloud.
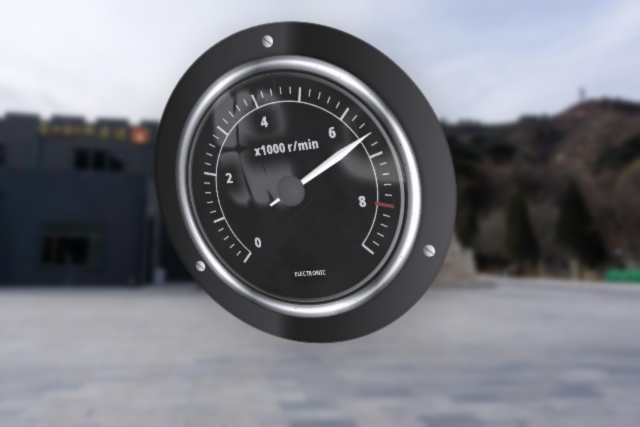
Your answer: 6600 rpm
